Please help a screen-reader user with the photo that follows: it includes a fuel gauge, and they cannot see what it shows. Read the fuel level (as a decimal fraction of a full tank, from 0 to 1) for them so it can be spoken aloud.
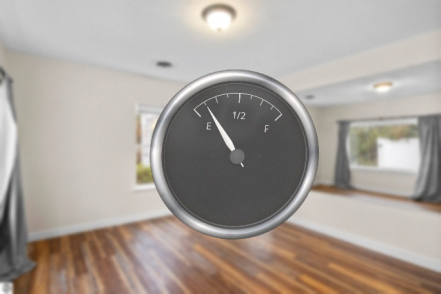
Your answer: 0.125
